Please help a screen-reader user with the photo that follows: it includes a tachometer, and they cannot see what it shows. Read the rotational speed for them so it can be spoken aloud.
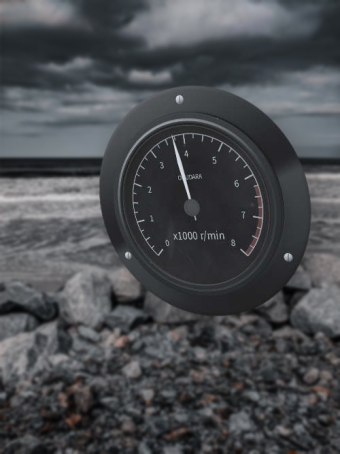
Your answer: 3750 rpm
